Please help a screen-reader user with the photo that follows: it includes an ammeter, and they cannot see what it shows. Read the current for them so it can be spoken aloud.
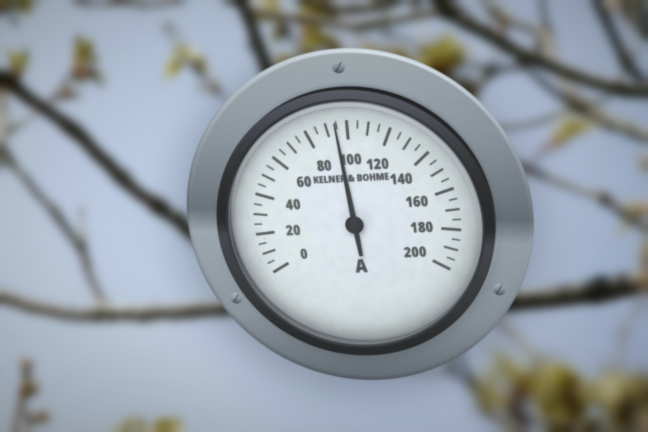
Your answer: 95 A
